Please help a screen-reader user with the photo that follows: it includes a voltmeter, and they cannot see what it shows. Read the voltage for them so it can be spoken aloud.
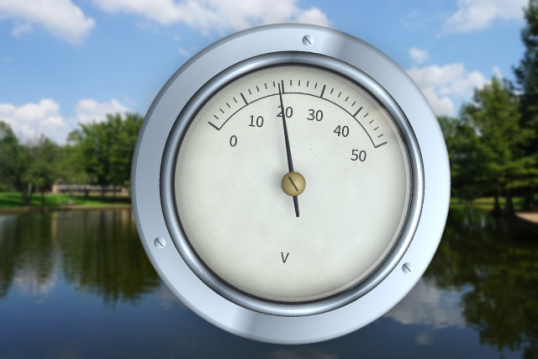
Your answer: 19 V
